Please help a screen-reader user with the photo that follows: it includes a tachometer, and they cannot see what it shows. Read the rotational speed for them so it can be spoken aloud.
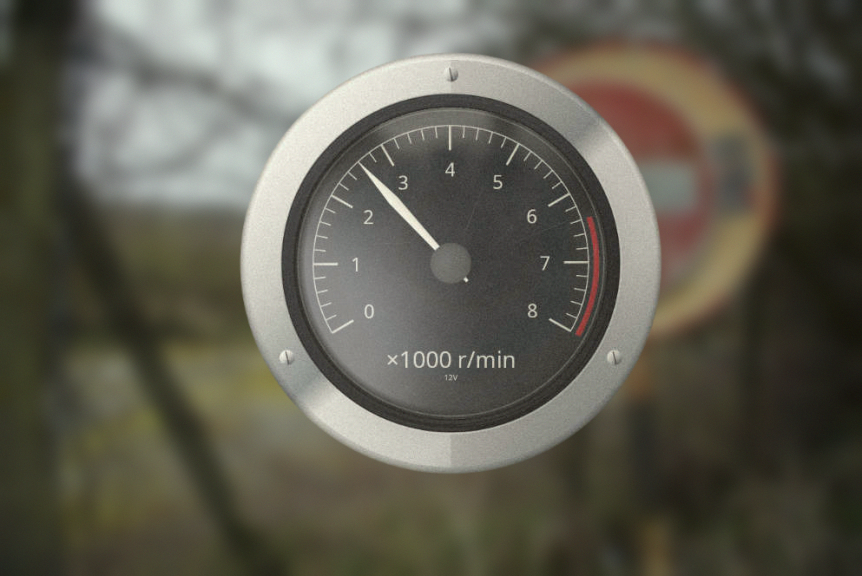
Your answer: 2600 rpm
